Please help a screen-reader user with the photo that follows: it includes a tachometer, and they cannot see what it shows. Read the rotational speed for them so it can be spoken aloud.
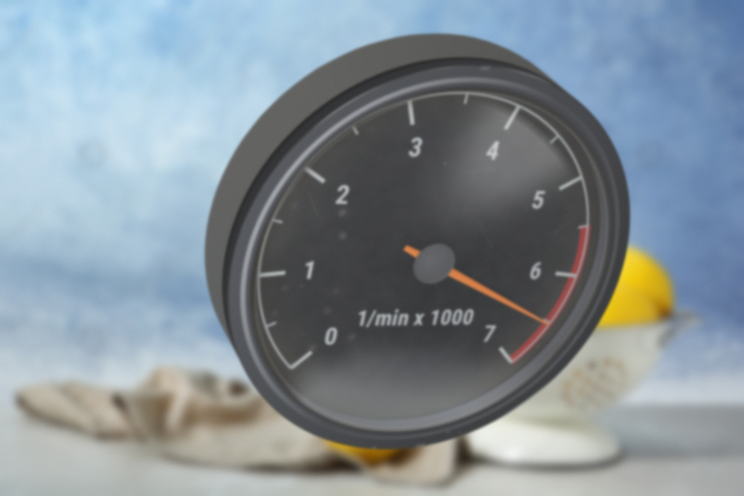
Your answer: 6500 rpm
